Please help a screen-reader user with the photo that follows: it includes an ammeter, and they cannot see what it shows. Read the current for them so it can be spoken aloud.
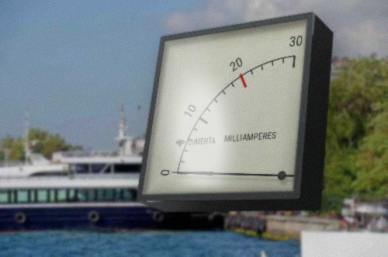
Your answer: 0 mA
